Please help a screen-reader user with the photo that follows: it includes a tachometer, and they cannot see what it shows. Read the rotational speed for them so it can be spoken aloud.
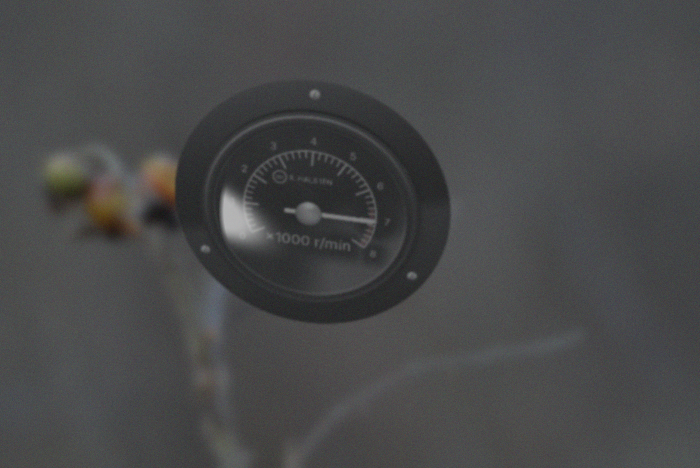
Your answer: 7000 rpm
